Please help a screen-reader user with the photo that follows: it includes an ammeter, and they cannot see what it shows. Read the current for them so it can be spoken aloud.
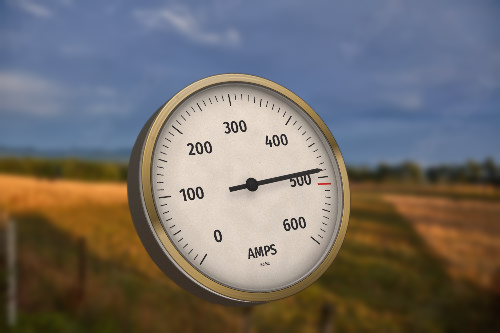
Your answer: 490 A
